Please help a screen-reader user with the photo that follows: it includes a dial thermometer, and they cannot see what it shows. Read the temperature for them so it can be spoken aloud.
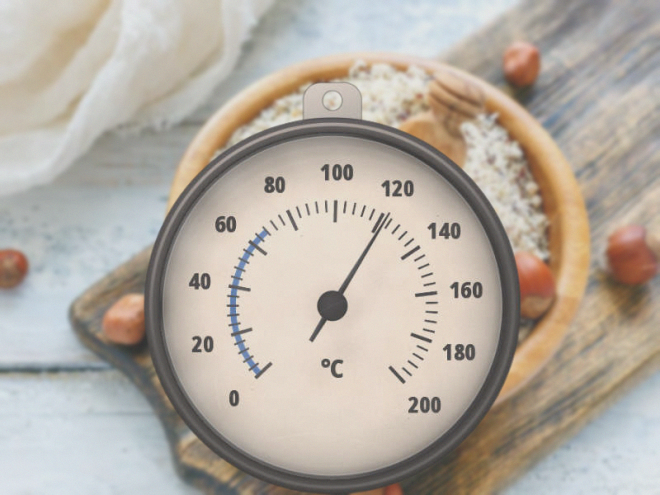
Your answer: 122 °C
